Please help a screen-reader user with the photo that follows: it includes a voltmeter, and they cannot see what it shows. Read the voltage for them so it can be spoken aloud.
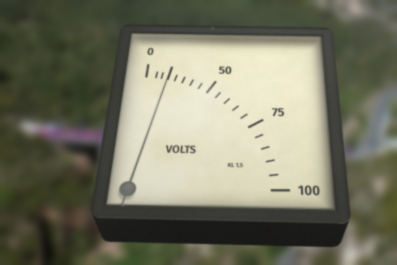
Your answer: 25 V
